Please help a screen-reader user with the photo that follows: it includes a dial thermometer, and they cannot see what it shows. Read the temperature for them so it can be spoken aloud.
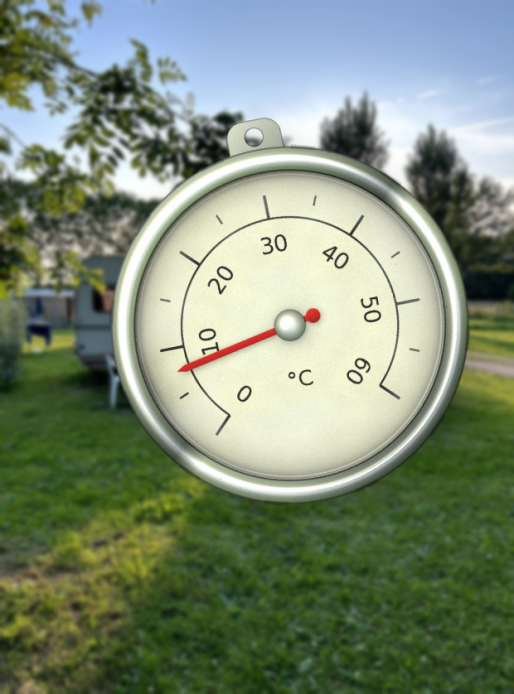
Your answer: 7.5 °C
